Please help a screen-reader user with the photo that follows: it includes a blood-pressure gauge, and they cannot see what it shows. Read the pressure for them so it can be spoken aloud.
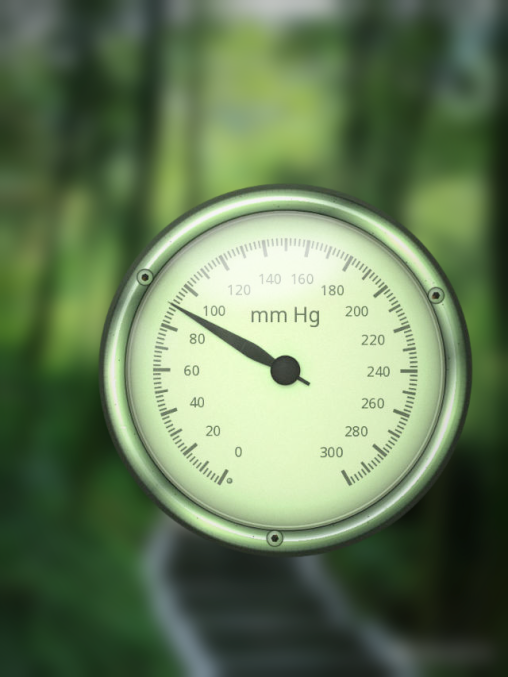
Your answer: 90 mmHg
